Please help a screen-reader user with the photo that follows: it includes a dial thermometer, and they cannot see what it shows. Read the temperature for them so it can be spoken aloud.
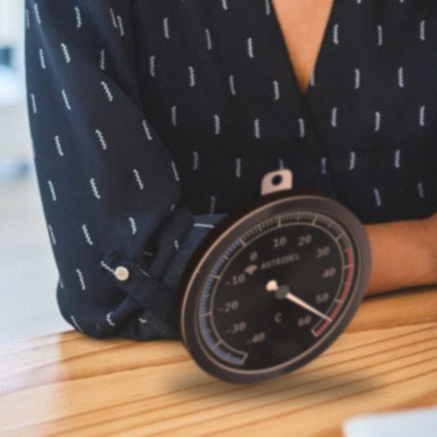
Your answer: 55 °C
